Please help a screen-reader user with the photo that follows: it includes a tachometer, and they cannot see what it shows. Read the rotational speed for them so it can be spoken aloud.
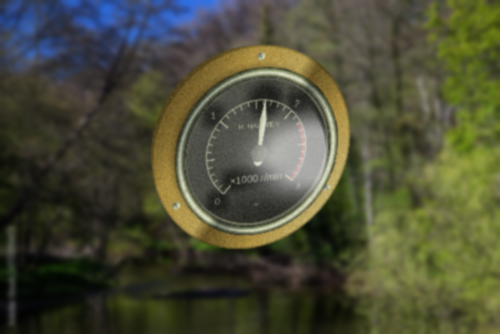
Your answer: 1600 rpm
